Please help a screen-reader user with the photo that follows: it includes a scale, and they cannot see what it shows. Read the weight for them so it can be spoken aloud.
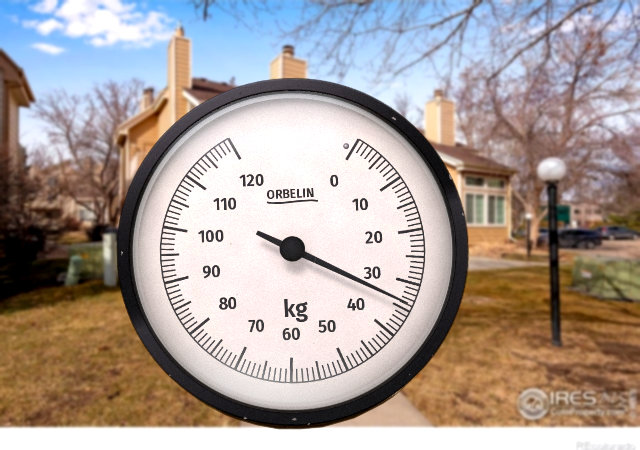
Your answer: 34 kg
